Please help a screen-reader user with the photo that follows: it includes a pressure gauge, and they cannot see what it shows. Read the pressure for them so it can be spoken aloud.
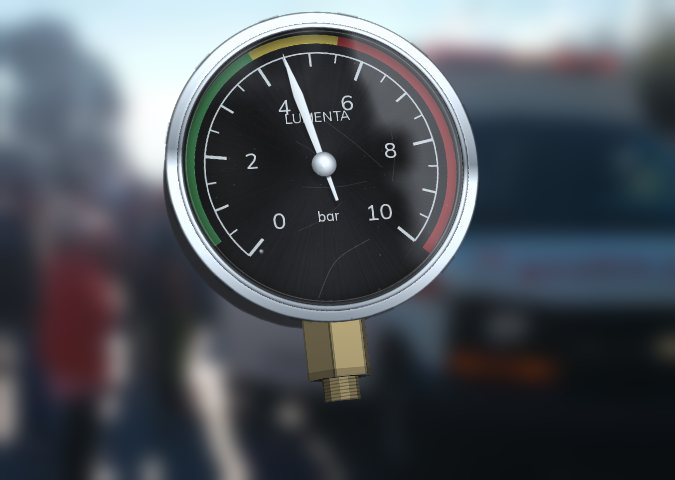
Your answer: 4.5 bar
